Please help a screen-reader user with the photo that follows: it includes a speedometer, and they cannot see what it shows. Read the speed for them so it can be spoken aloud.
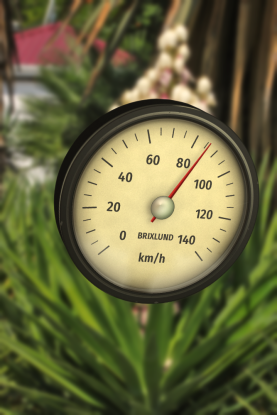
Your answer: 85 km/h
